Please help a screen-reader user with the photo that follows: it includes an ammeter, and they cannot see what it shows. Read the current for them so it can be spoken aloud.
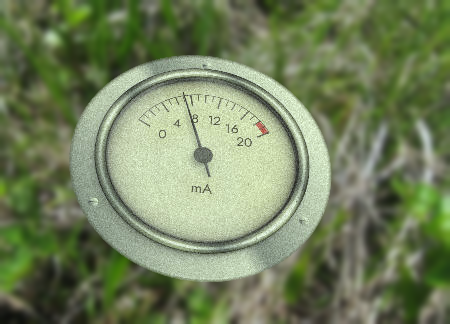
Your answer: 7 mA
